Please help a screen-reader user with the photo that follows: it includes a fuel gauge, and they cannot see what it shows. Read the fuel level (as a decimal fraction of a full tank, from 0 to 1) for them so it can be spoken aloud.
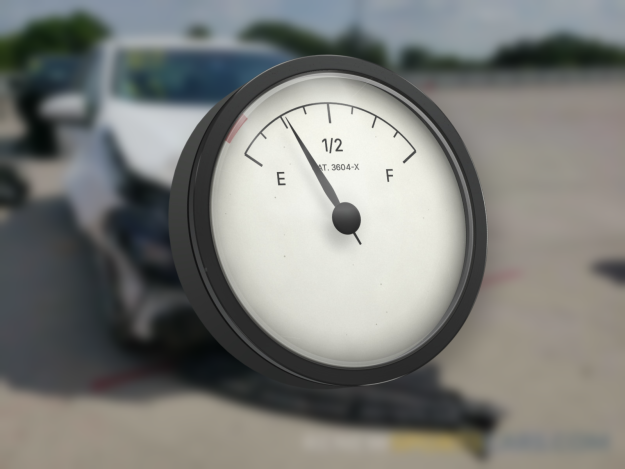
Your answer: 0.25
